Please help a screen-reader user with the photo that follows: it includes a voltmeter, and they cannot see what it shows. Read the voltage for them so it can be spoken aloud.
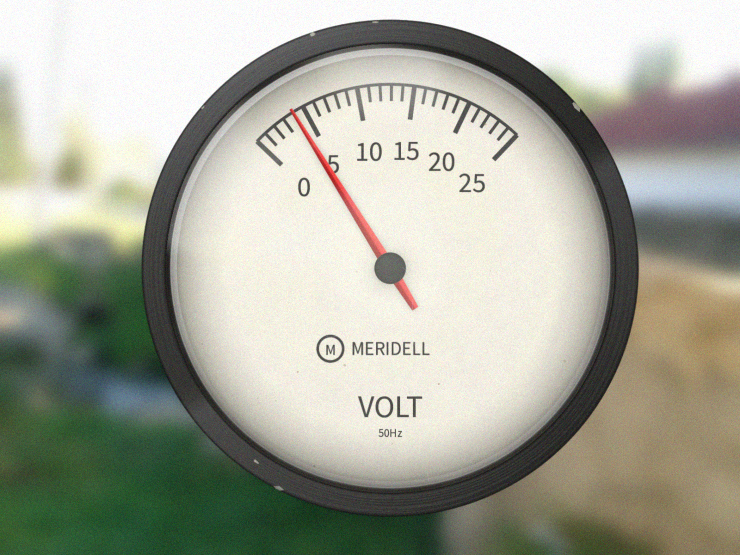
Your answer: 4 V
